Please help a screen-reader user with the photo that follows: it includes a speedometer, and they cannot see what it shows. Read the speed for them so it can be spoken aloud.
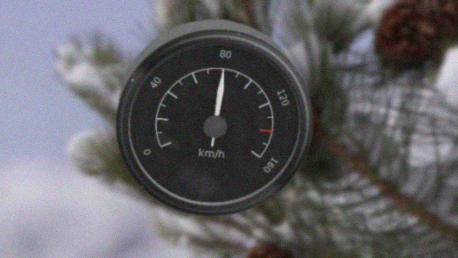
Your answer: 80 km/h
